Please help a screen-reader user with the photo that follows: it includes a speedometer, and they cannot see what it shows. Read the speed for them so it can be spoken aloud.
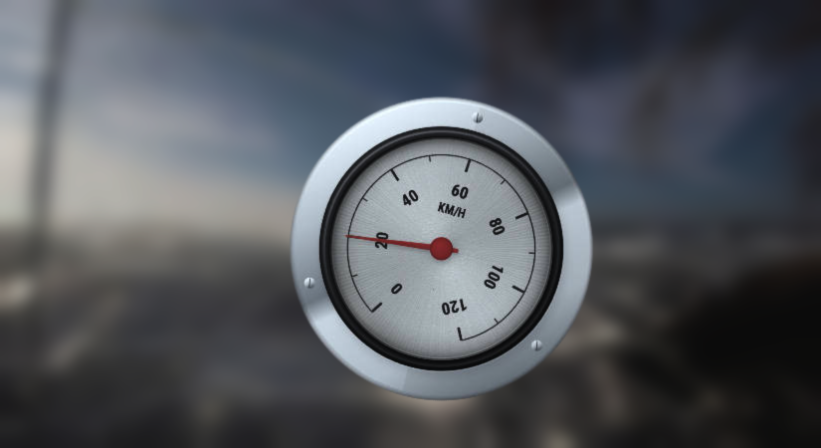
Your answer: 20 km/h
